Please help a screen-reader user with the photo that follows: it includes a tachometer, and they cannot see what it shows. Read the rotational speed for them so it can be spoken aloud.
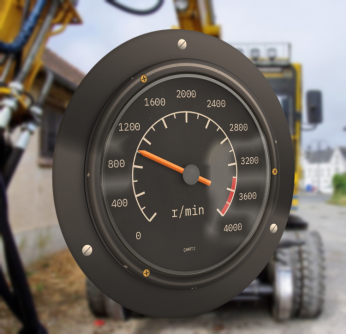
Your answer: 1000 rpm
